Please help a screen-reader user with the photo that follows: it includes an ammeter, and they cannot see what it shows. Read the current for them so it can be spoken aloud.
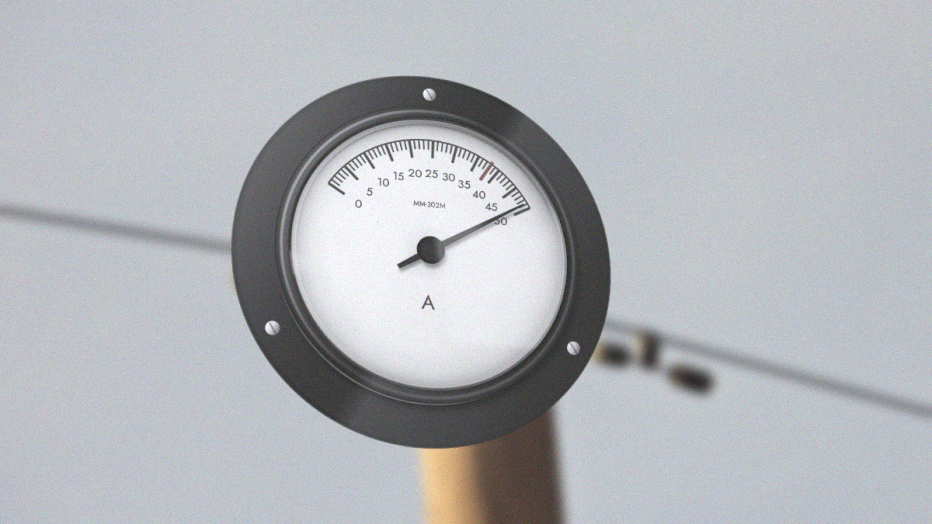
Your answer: 49 A
